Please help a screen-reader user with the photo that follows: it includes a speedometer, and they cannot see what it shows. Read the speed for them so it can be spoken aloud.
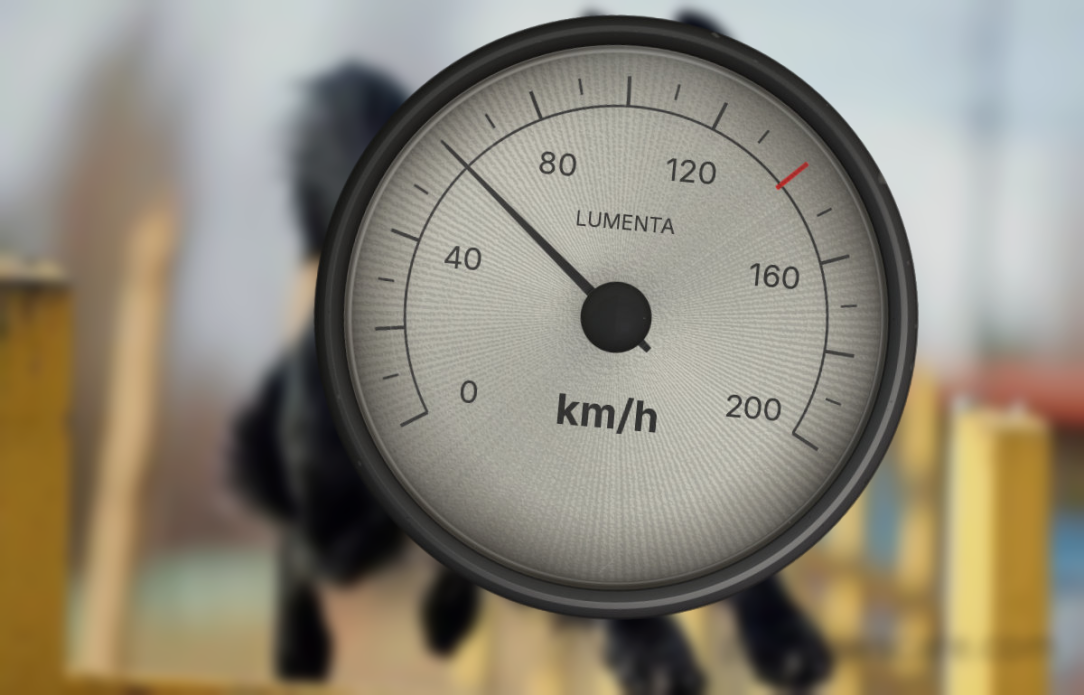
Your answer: 60 km/h
